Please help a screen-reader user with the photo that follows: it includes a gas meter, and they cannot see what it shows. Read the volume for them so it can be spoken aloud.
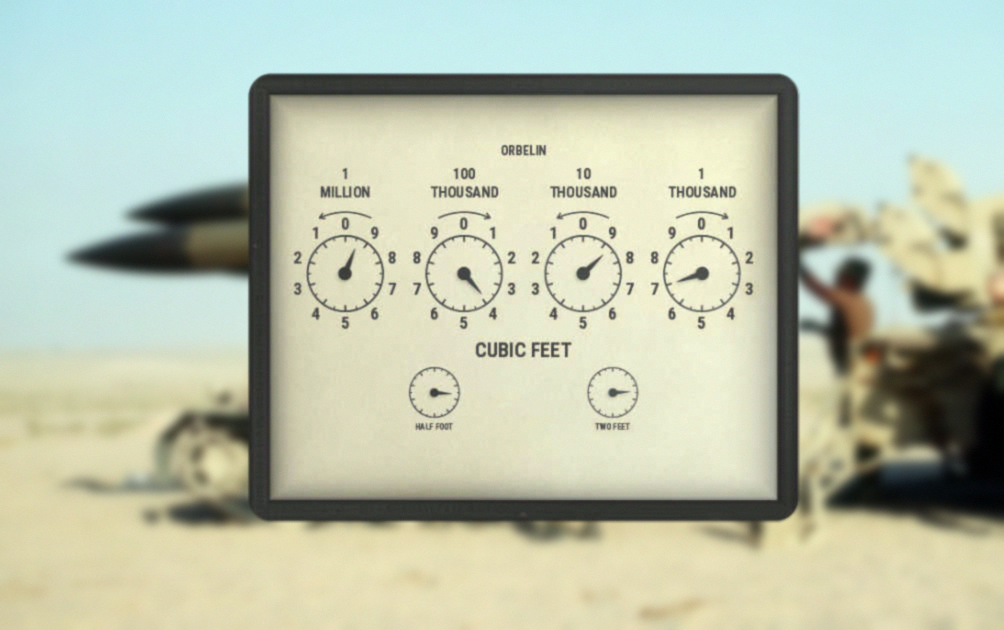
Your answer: 938700 ft³
